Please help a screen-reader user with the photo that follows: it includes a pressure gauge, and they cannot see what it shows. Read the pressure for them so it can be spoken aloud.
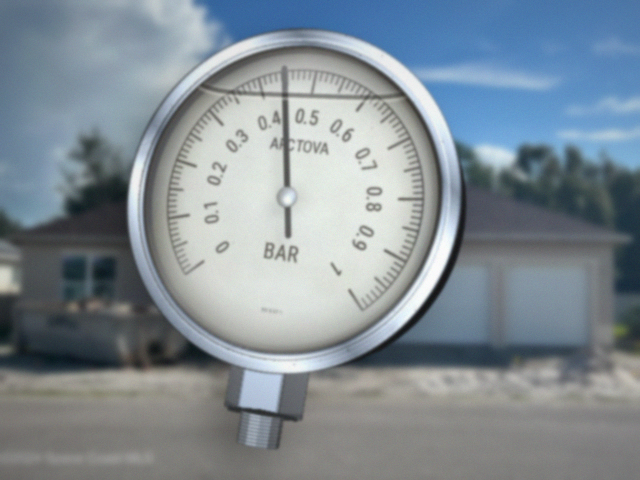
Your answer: 0.45 bar
